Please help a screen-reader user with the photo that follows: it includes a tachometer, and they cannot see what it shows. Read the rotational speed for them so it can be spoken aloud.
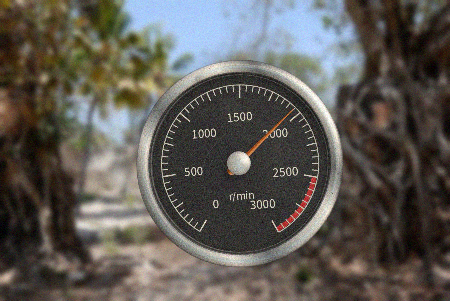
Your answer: 1950 rpm
